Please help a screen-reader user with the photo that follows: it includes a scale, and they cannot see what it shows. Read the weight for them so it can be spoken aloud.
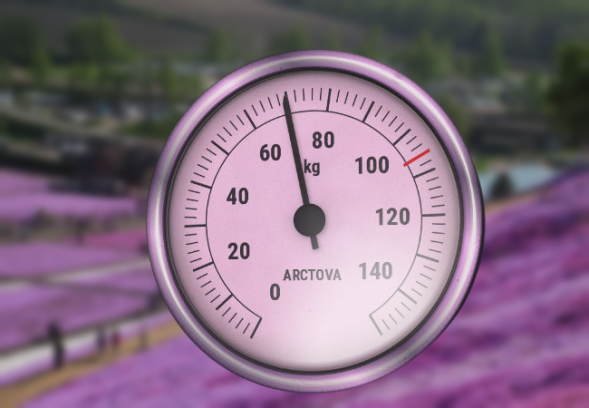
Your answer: 70 kg
